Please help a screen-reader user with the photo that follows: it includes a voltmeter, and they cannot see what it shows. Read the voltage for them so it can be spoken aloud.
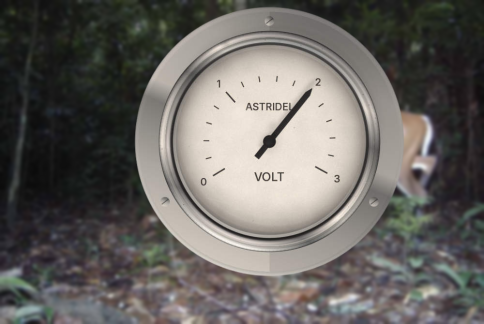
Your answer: 2 V
